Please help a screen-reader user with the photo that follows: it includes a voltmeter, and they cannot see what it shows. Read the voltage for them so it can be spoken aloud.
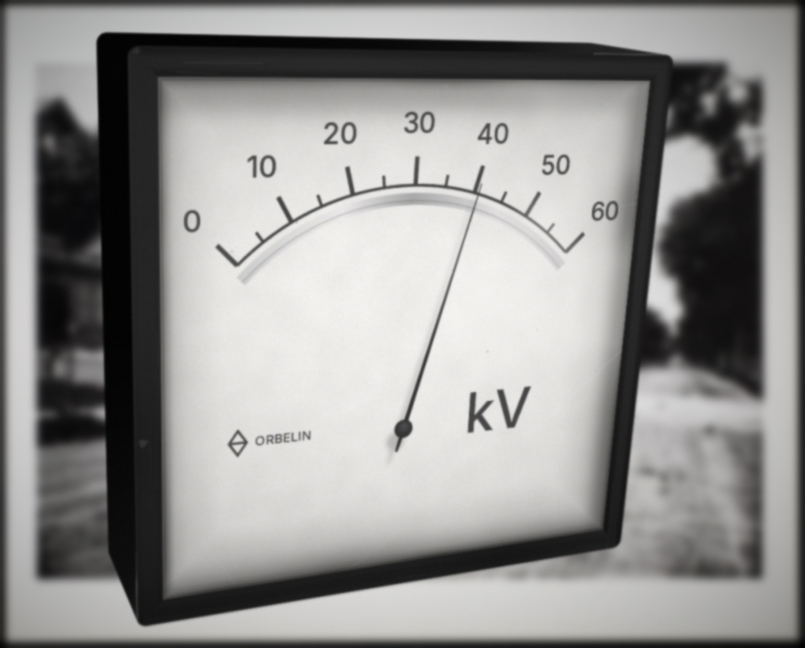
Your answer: 40 kV
